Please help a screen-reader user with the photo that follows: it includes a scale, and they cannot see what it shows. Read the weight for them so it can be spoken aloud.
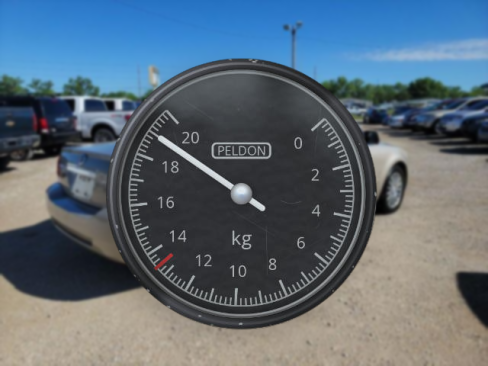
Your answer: 19 kg
